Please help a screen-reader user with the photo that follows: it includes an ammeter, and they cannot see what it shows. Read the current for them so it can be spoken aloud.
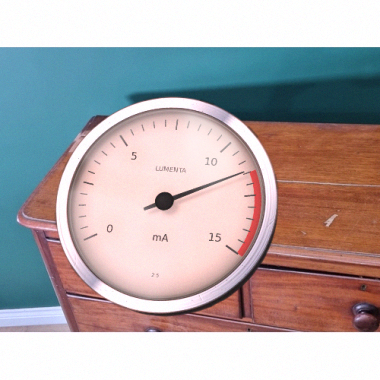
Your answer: 11.5 mA
